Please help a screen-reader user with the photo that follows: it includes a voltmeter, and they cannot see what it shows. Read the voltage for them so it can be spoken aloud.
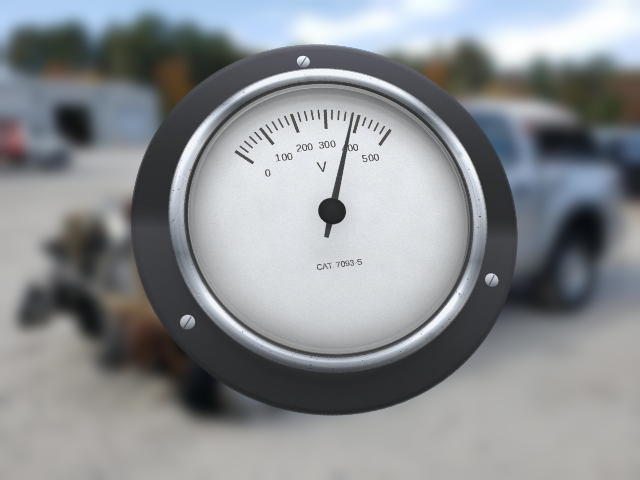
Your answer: 380 V
